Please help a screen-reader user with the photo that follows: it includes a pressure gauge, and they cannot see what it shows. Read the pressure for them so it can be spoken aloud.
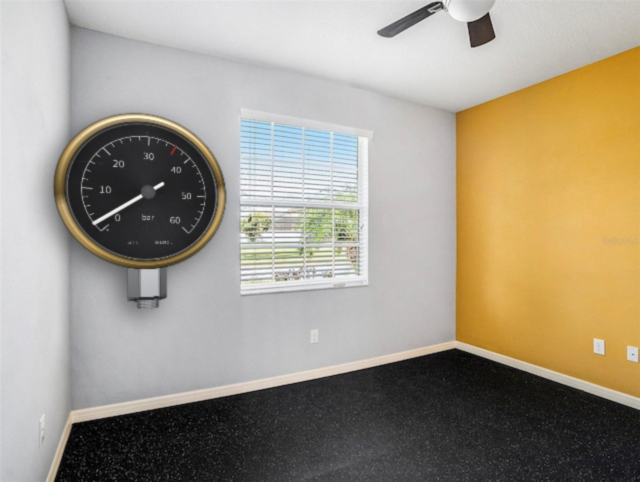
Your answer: 2 bar
